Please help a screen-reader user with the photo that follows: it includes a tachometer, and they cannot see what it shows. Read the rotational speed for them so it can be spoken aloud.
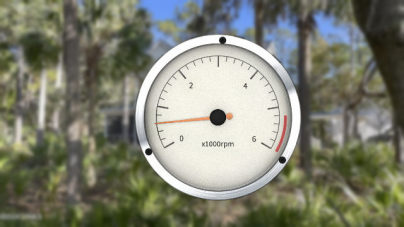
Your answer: 600 rpm
